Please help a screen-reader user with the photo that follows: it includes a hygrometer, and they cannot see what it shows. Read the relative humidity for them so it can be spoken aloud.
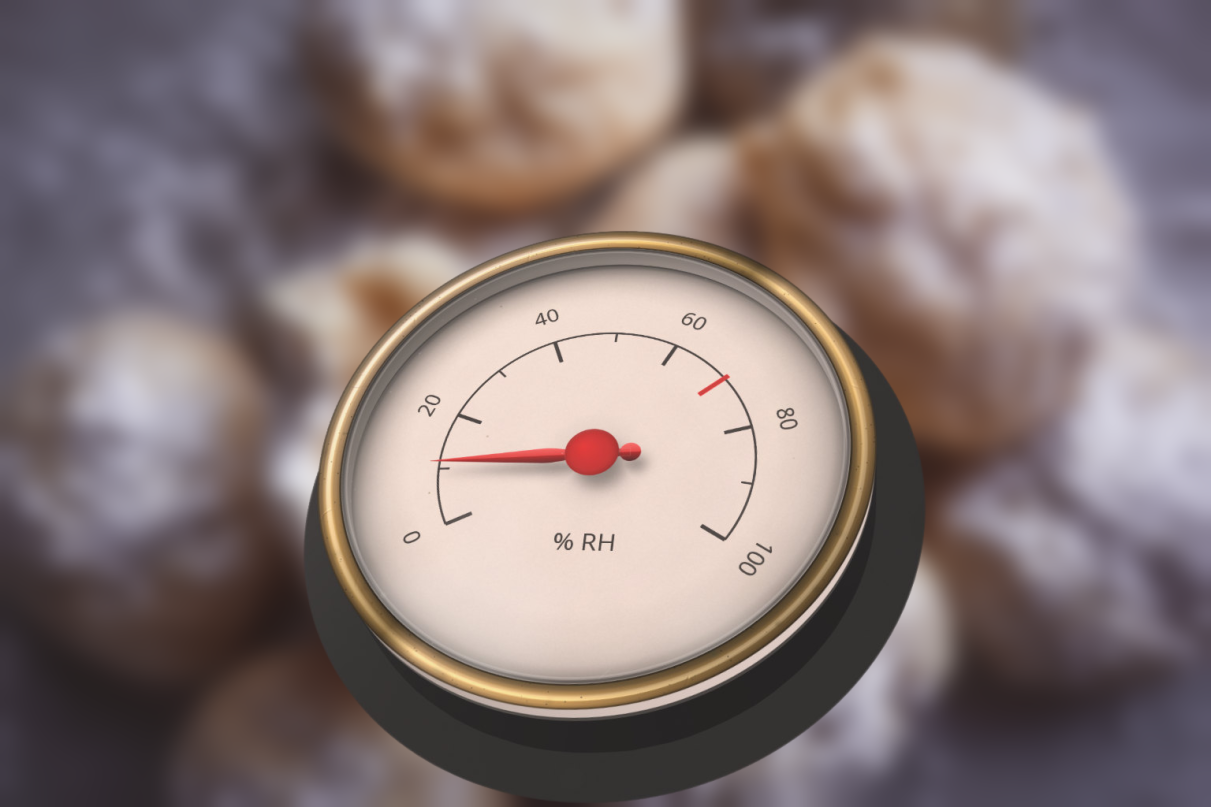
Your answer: 10 %
